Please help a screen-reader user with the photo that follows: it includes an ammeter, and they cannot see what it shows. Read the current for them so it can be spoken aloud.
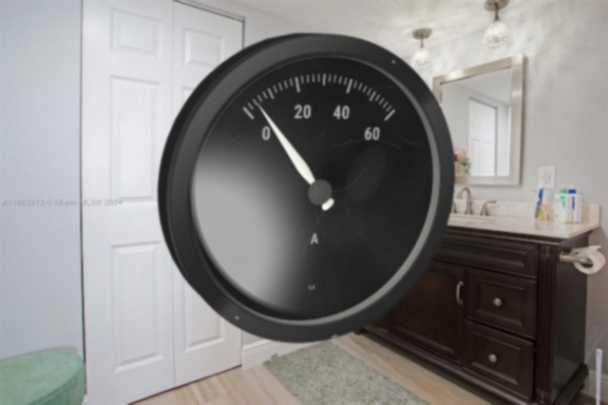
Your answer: 4 A
